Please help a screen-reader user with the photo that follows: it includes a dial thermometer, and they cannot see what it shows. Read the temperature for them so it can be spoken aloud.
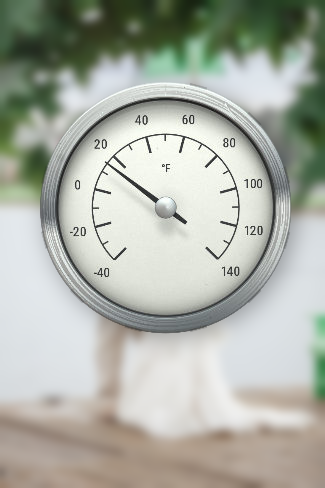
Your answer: 15 °F
